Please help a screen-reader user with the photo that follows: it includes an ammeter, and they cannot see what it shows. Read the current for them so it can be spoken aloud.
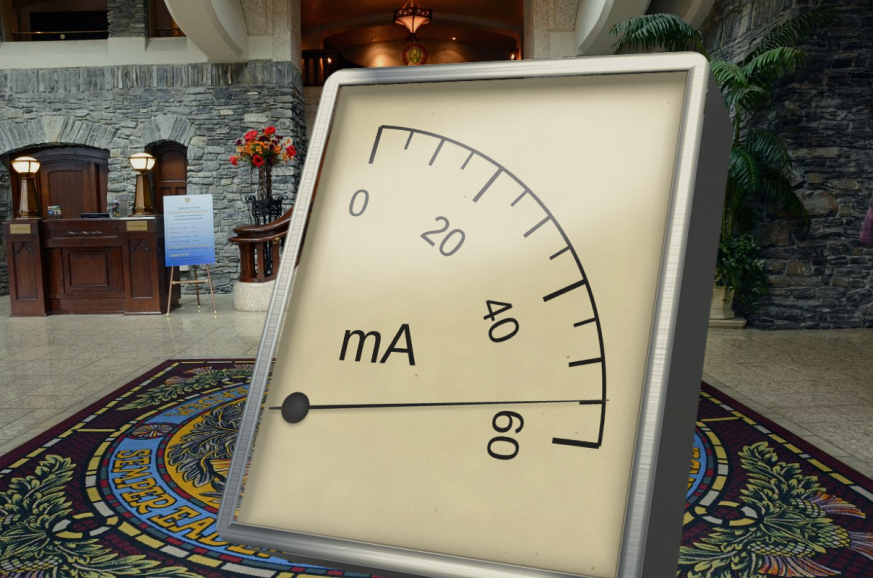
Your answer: 55 mA
